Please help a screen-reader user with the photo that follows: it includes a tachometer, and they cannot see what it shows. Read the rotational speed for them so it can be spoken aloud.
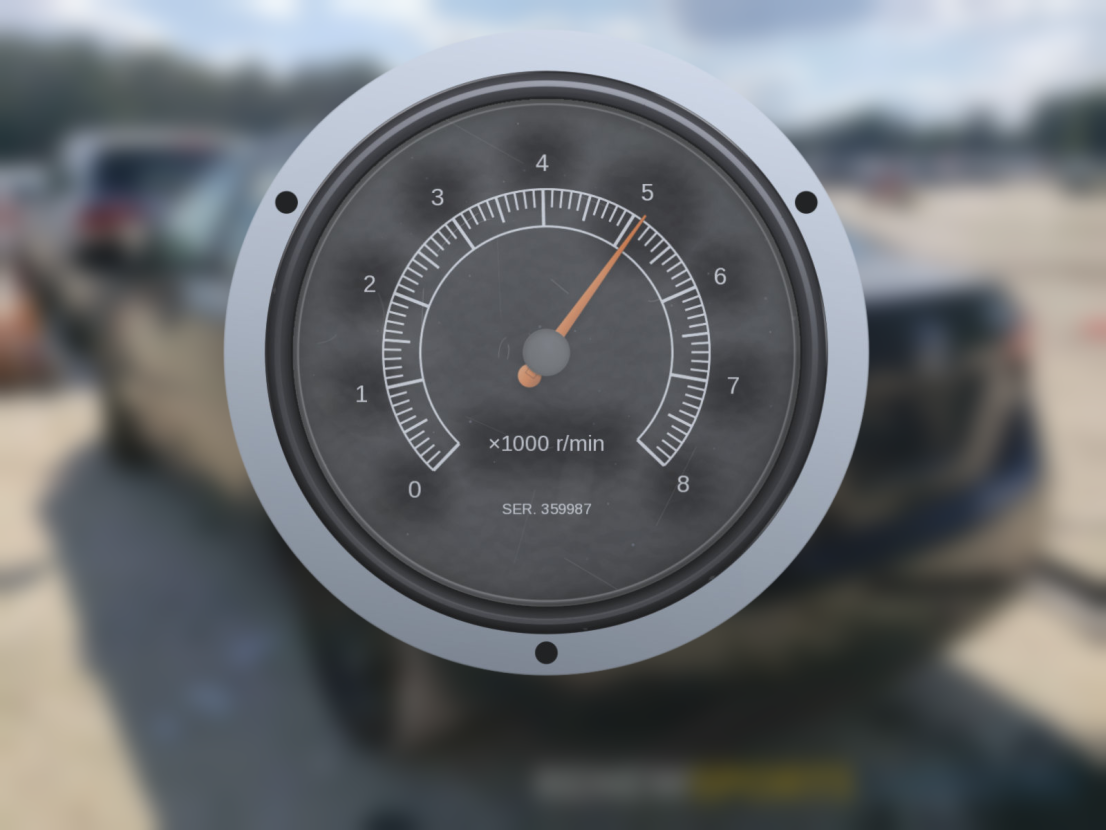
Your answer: 5100 rpm
